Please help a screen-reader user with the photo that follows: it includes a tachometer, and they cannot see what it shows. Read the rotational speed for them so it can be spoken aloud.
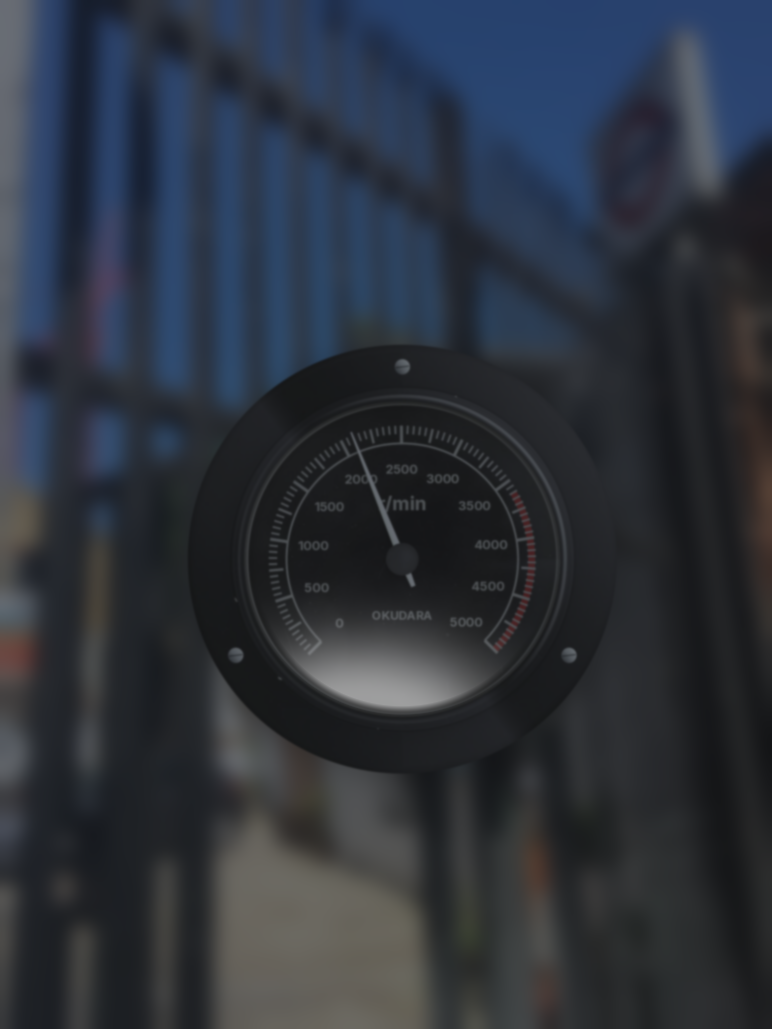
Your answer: 2100 rpm
